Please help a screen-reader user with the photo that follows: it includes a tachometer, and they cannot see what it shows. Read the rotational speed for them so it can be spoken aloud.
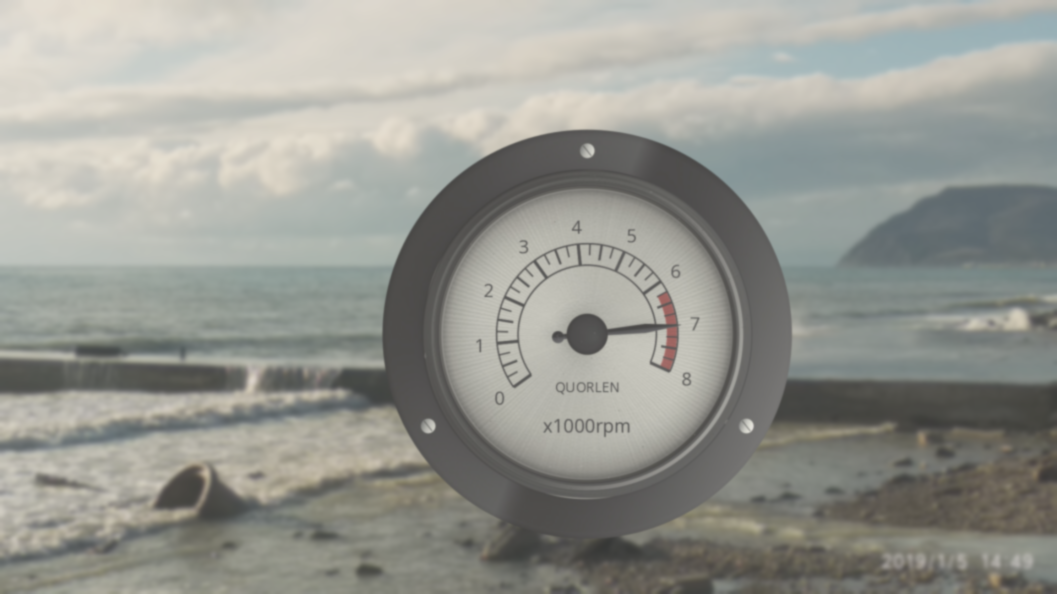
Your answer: 7000 rpm
